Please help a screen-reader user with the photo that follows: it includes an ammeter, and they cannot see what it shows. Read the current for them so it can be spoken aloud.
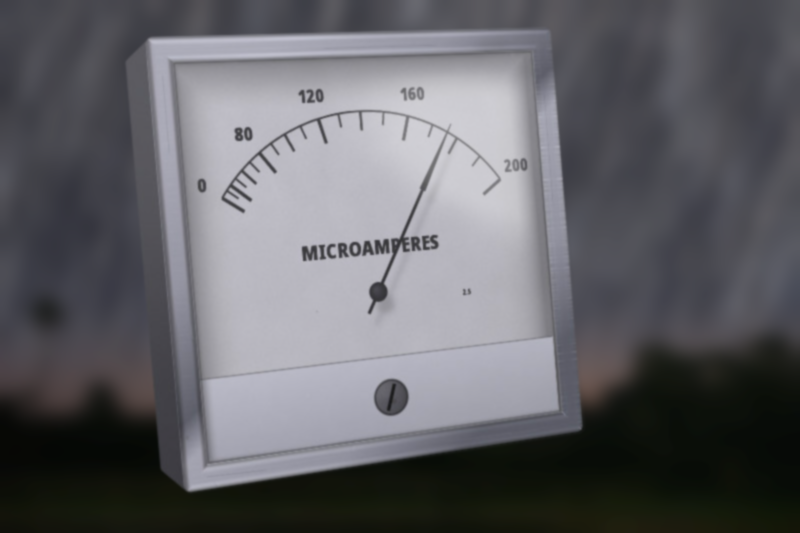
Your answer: 175 µA
